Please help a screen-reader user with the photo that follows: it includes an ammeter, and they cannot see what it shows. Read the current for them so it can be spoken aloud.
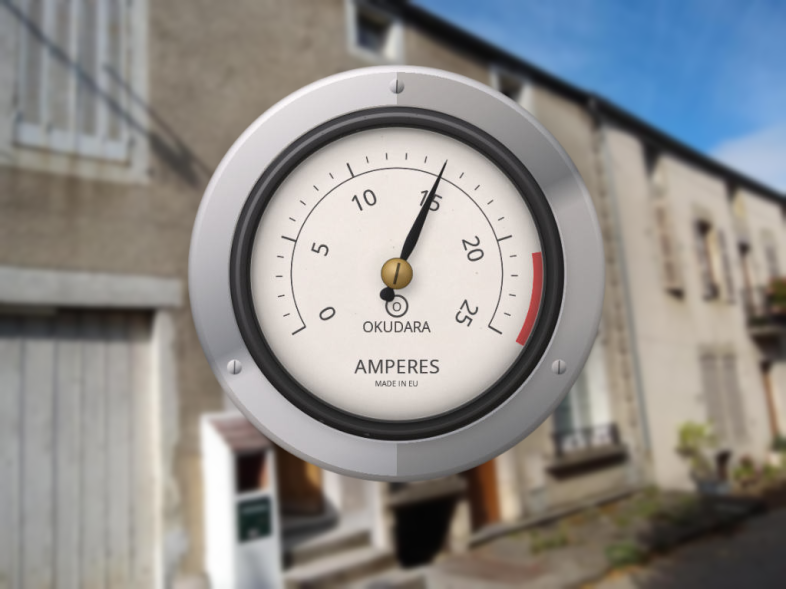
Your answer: 15 A
